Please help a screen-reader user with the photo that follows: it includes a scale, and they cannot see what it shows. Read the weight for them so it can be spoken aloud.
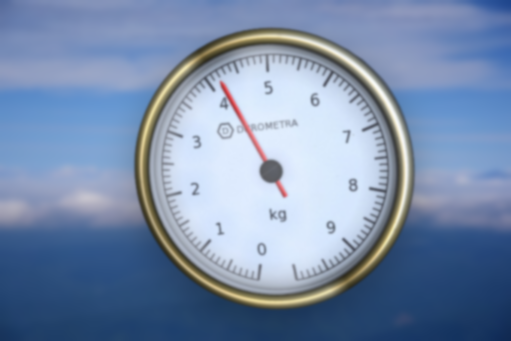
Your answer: 4.2 kg
